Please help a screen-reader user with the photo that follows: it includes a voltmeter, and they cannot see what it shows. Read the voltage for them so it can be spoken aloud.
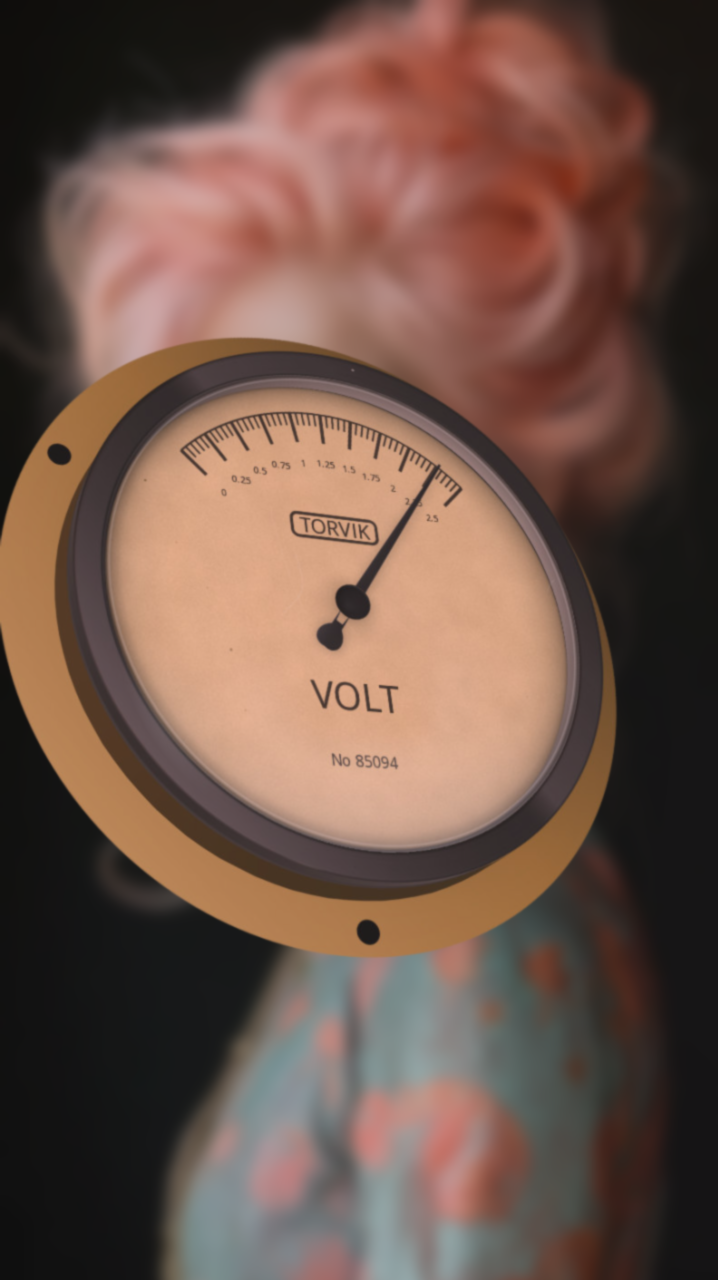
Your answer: 2.25 V
